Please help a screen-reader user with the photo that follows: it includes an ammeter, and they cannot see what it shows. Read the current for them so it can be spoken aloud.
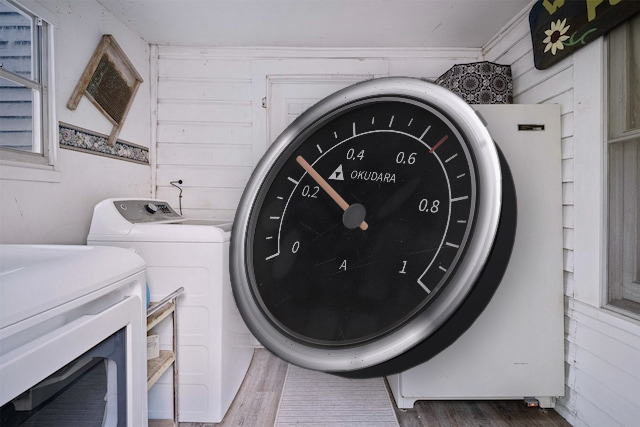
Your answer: 0.25 A
